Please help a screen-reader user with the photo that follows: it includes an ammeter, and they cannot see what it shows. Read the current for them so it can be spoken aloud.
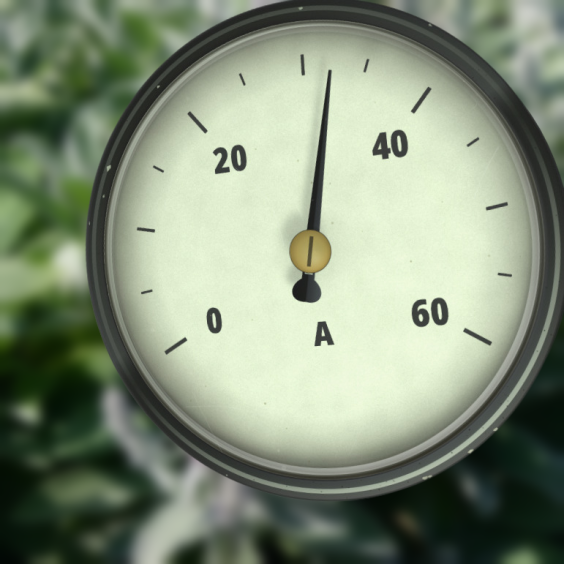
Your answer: 32.5 A
